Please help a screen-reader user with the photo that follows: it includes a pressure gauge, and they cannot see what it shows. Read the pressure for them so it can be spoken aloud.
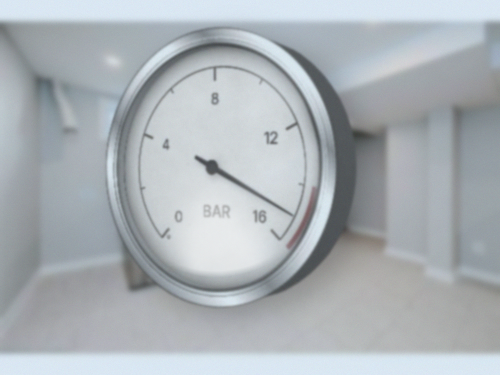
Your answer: 15 bar
